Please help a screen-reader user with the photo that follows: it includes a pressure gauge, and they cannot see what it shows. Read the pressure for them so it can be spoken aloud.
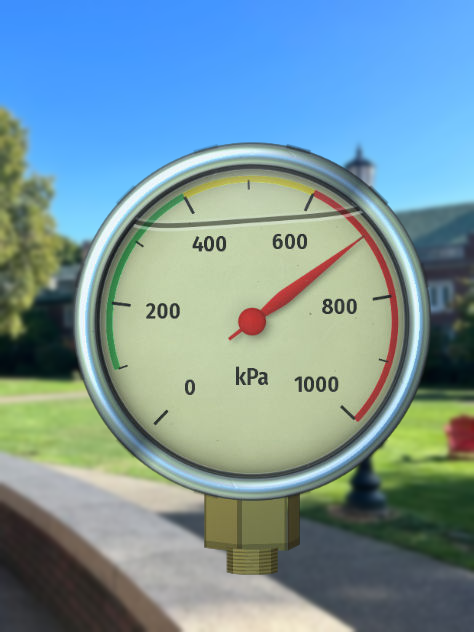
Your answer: 700 kPa
